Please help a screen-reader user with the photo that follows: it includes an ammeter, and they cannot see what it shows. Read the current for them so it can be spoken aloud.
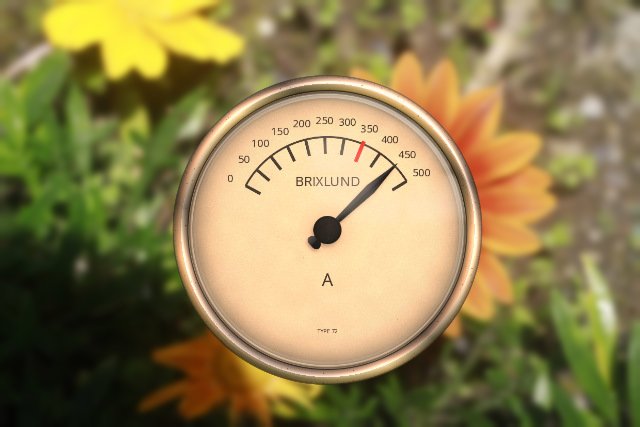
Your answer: 450 A
